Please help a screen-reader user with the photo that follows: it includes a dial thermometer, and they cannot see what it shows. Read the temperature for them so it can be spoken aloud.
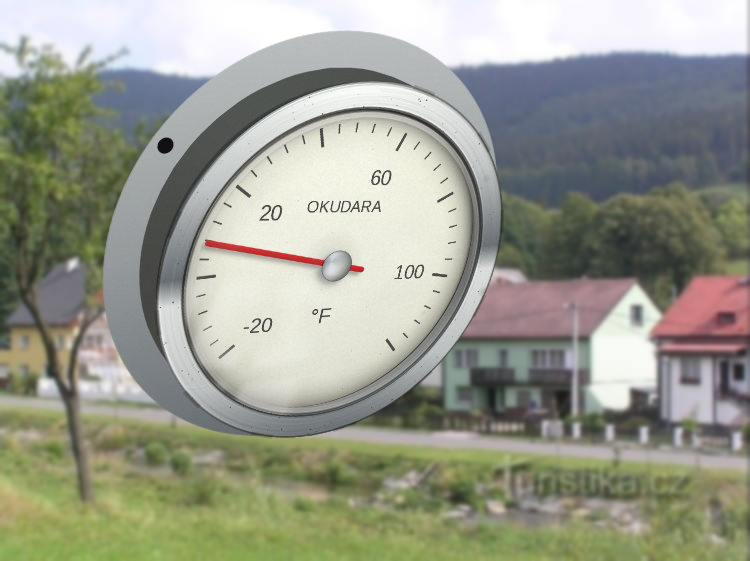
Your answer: 8 °F
